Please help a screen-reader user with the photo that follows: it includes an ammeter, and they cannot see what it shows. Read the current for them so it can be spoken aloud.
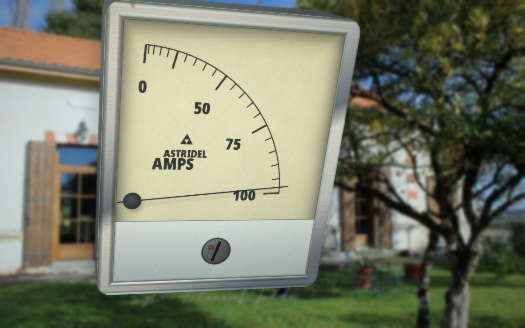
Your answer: 97.5 A
